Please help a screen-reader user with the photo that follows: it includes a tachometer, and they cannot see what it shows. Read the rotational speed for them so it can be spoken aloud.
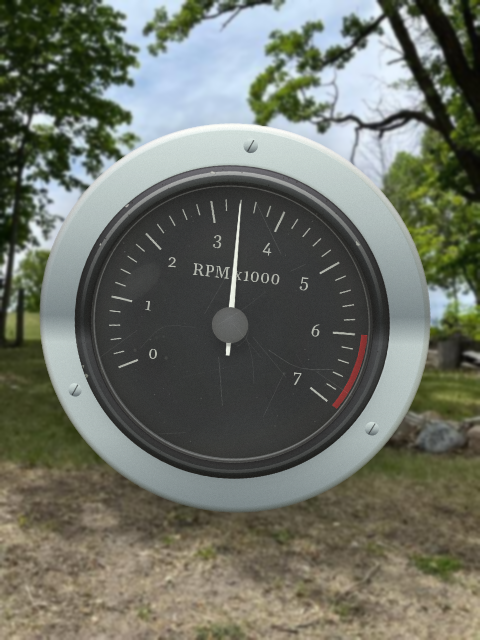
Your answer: 3400 rpm
